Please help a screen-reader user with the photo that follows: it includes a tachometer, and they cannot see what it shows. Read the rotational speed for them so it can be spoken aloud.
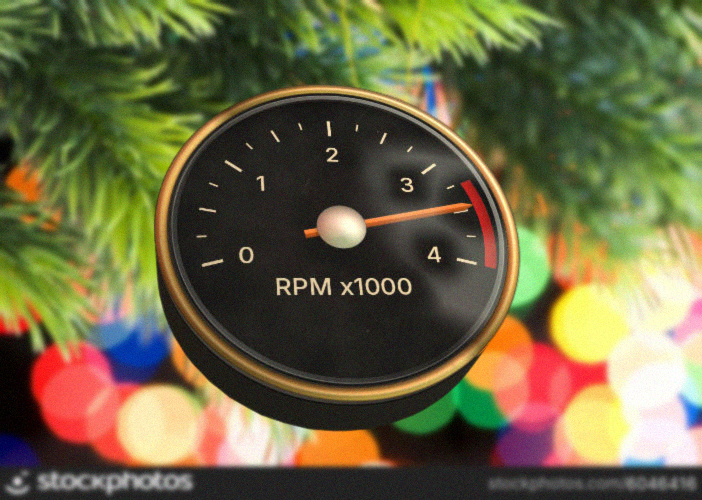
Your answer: 3500 rpm
